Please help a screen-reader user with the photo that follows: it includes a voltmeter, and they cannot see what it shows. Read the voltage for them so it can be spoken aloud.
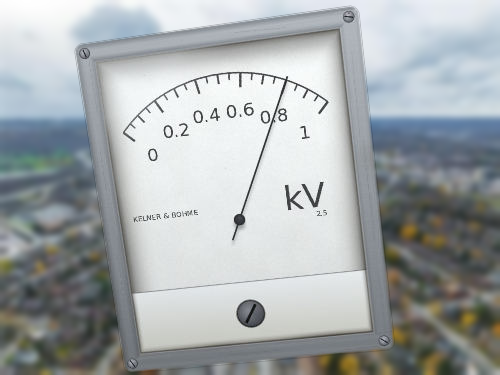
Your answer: 0.8 kV
